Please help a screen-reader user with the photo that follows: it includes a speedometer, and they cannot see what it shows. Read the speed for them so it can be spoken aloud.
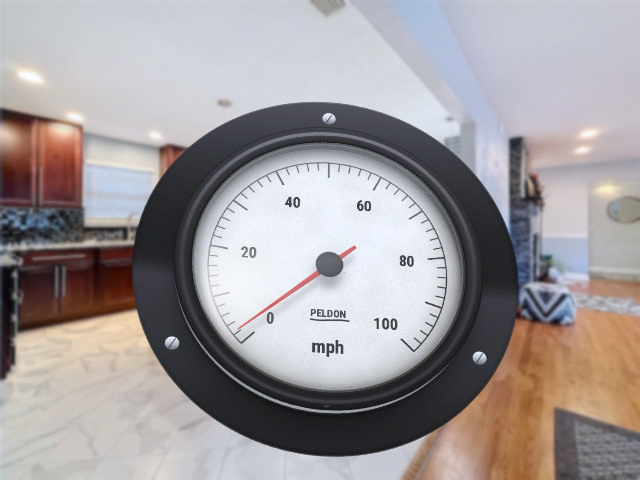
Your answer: 2 mph
